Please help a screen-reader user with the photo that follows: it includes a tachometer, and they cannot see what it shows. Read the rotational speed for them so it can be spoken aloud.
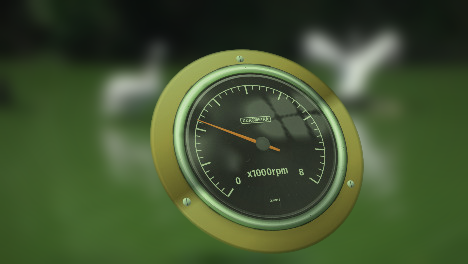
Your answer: 2200 rpm
